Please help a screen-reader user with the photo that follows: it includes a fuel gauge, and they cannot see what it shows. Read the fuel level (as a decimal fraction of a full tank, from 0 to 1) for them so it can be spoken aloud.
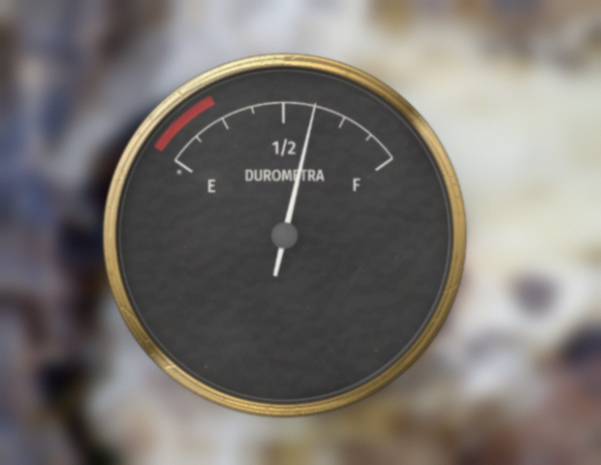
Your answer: 0.625
